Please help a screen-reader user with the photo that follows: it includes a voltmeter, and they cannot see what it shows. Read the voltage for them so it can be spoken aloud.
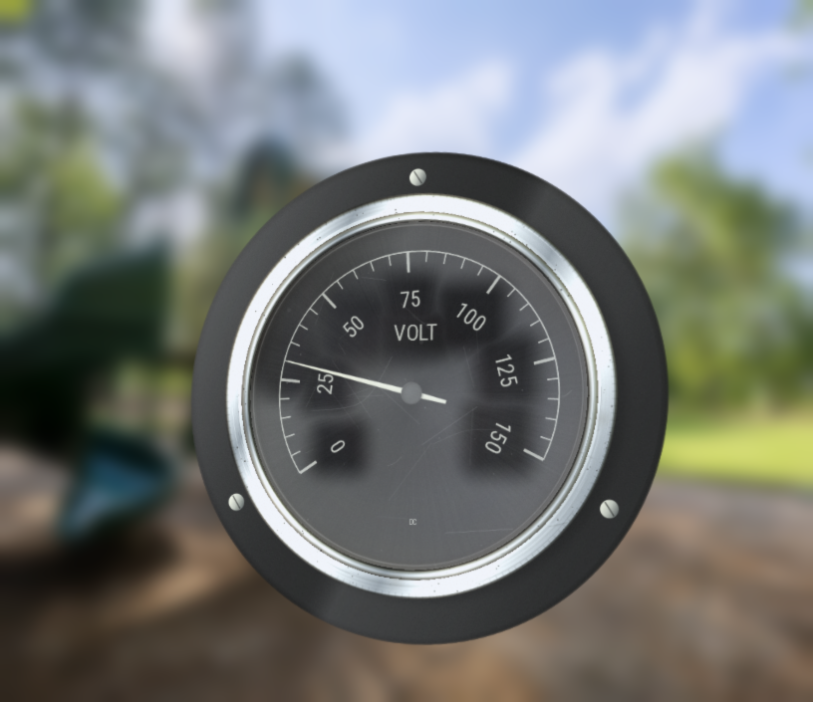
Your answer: 30 V
